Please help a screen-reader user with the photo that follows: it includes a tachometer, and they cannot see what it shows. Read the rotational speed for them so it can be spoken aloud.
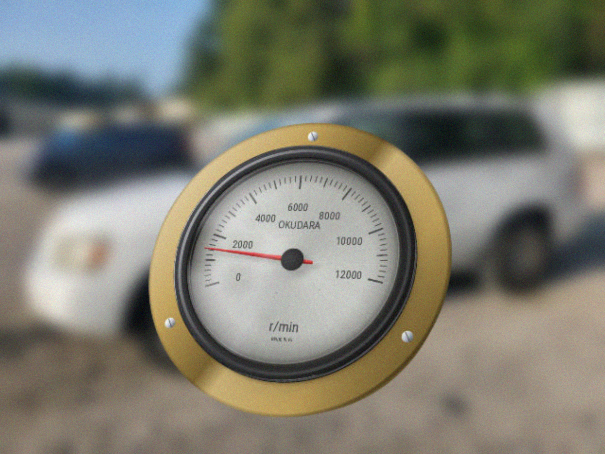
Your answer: 1400 rpm
